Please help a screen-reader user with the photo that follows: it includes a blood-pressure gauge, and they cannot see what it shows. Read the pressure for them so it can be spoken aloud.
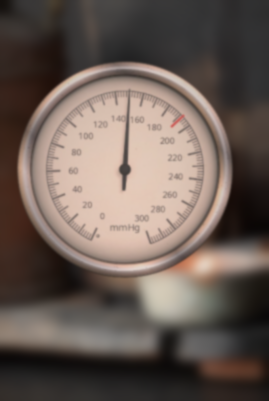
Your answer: 150 mmHg
